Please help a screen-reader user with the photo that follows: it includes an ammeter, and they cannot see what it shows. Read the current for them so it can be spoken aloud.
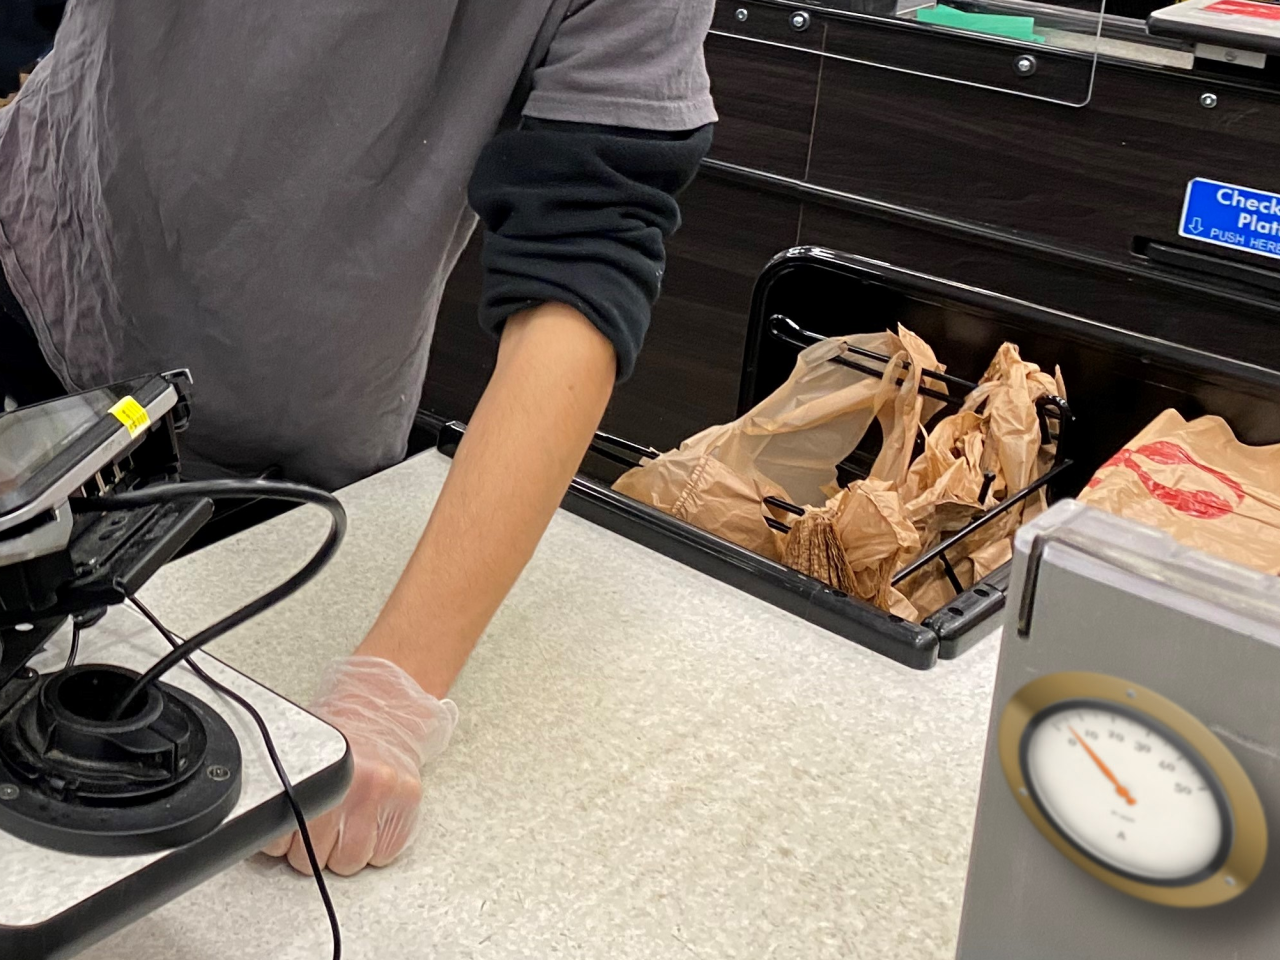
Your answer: 5 A
